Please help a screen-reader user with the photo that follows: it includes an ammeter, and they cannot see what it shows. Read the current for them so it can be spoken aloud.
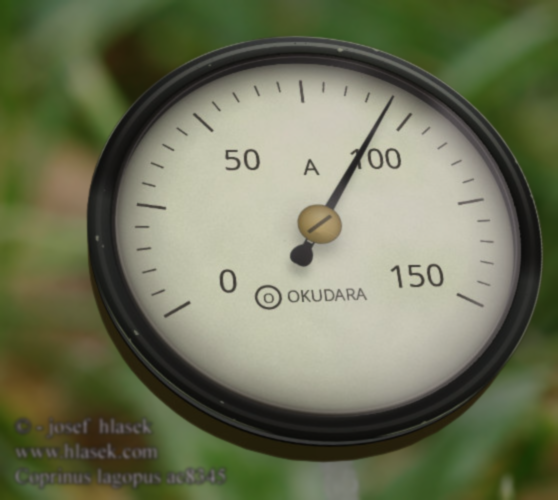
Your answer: 95 A
